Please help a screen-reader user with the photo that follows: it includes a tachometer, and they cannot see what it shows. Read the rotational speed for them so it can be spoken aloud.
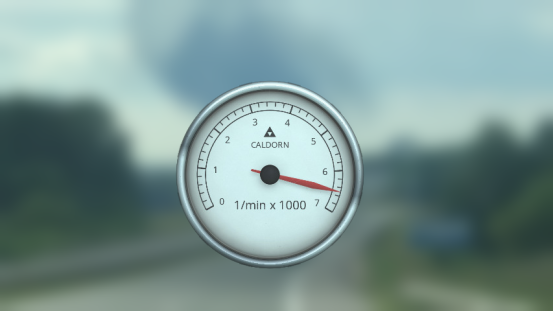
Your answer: 6500 rpm
